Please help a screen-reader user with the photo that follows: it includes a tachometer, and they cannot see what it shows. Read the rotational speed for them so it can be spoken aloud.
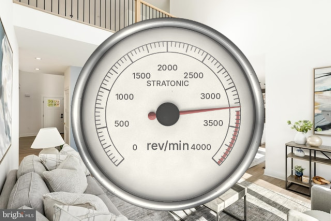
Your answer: 3250 rpm
